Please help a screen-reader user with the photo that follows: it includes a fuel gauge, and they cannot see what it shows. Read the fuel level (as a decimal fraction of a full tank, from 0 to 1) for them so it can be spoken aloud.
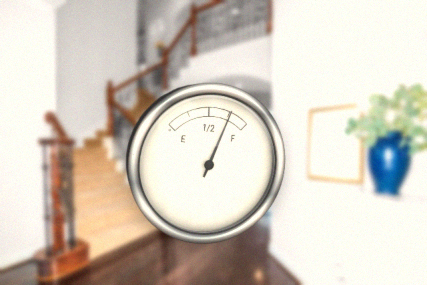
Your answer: 0.75
